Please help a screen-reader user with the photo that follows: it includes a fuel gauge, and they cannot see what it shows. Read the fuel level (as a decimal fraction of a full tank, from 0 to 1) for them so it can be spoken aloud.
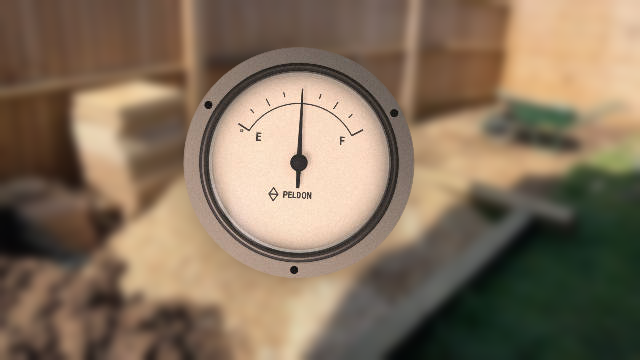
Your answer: 0.5
